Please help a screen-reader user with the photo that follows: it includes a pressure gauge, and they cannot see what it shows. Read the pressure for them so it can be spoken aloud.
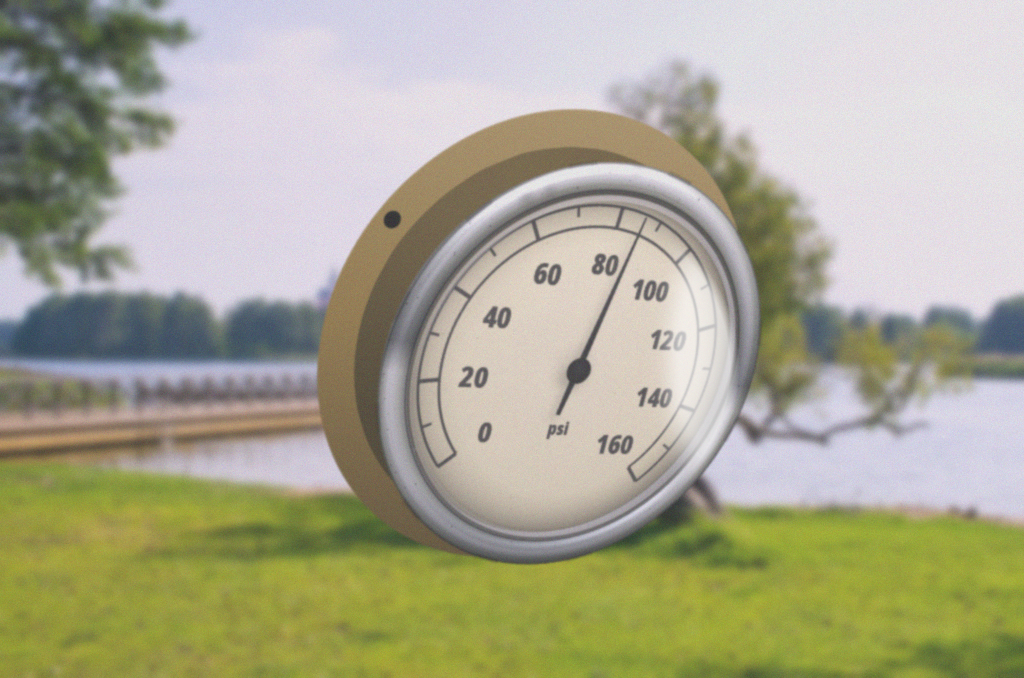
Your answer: 85 psi
